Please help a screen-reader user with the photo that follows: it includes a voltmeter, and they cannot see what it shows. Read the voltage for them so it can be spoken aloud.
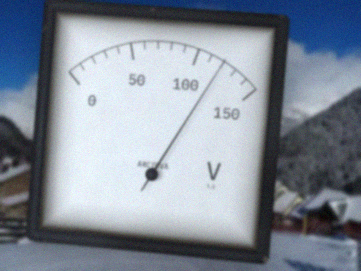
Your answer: 120 V
